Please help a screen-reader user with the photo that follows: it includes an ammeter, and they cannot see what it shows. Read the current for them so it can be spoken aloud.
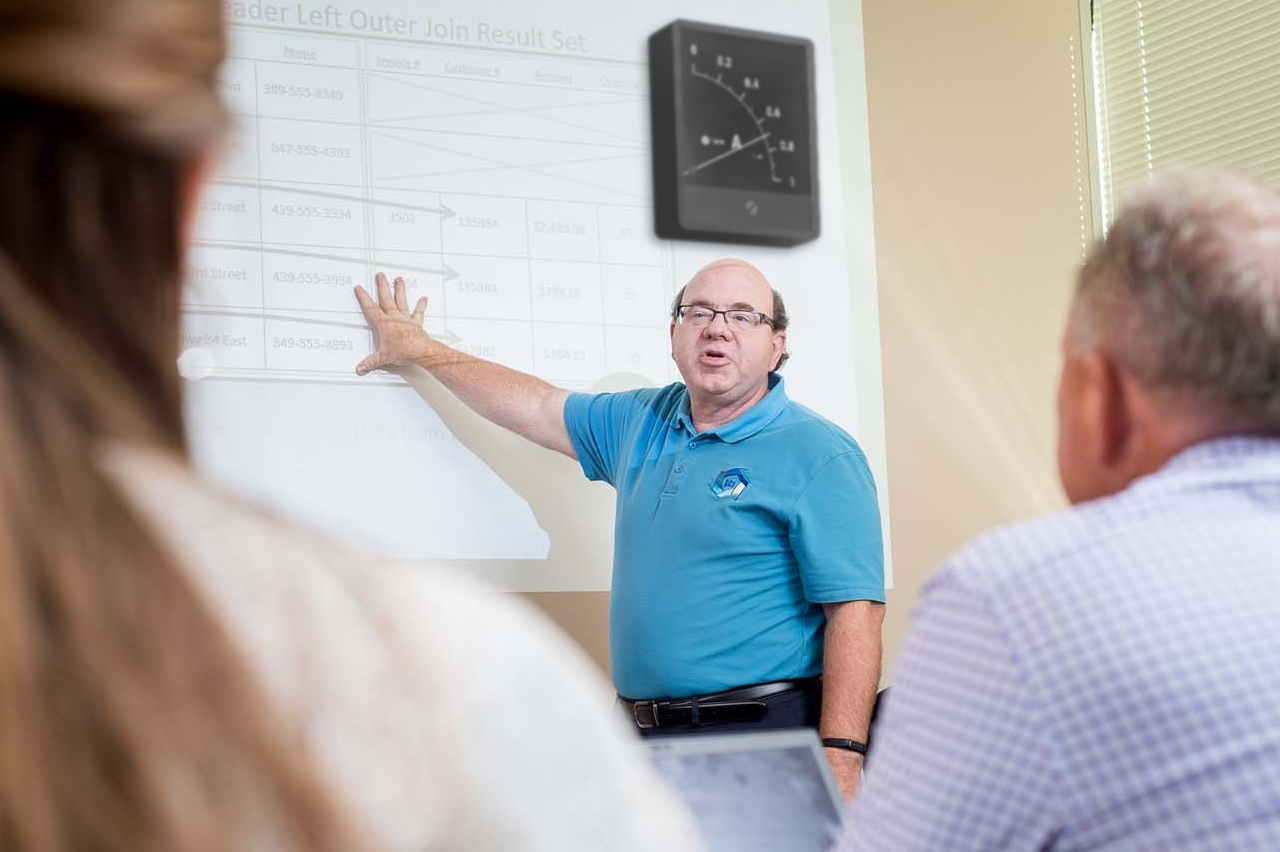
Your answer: 0.7 A
